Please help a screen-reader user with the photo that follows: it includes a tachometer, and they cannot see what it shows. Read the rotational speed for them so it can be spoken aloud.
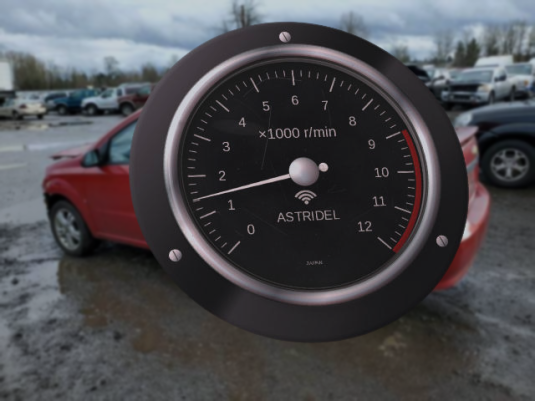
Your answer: 1400 rpm
